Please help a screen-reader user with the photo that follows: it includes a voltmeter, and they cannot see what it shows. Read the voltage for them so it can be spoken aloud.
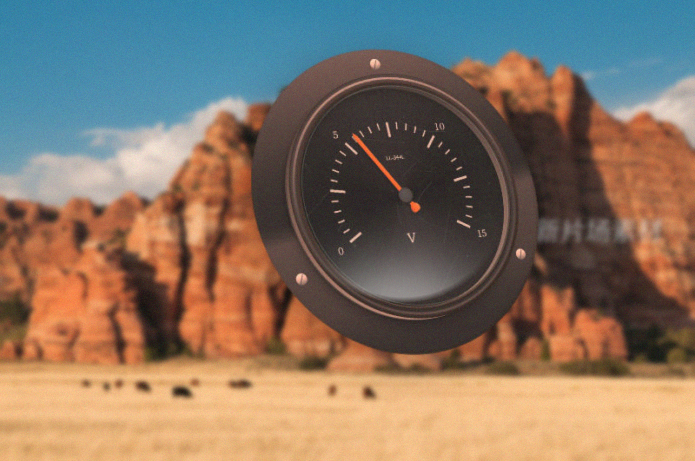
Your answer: 5.5 V
